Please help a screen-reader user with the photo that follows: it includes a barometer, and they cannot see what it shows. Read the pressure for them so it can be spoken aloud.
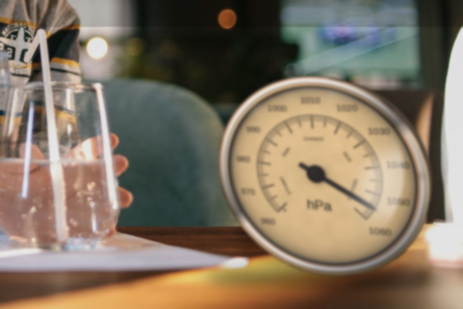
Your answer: 1055 hPa
